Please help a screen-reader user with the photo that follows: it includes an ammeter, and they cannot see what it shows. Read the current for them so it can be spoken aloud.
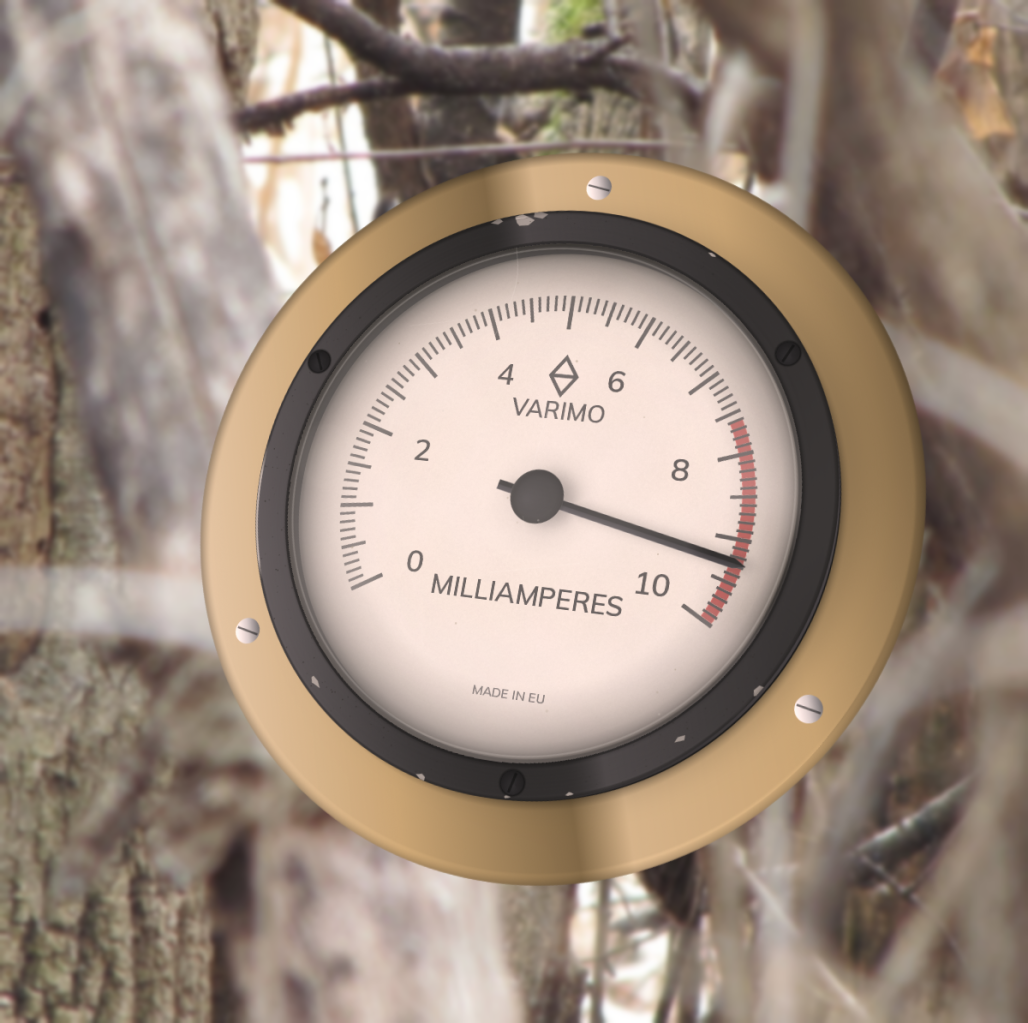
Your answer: 9.3 mA
